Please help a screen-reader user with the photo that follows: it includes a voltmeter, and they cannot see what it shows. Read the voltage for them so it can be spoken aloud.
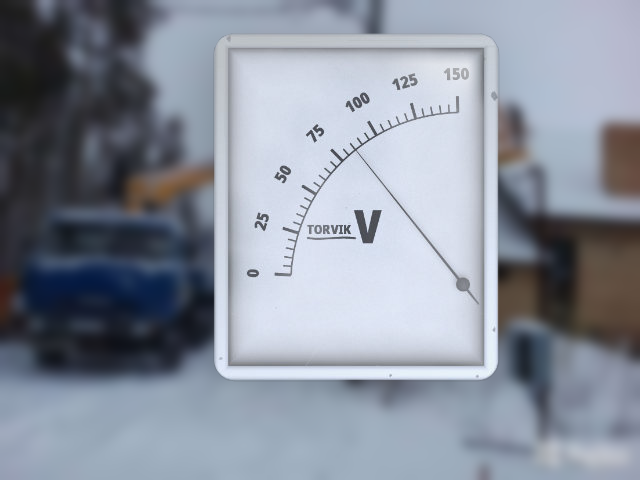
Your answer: 85 V
